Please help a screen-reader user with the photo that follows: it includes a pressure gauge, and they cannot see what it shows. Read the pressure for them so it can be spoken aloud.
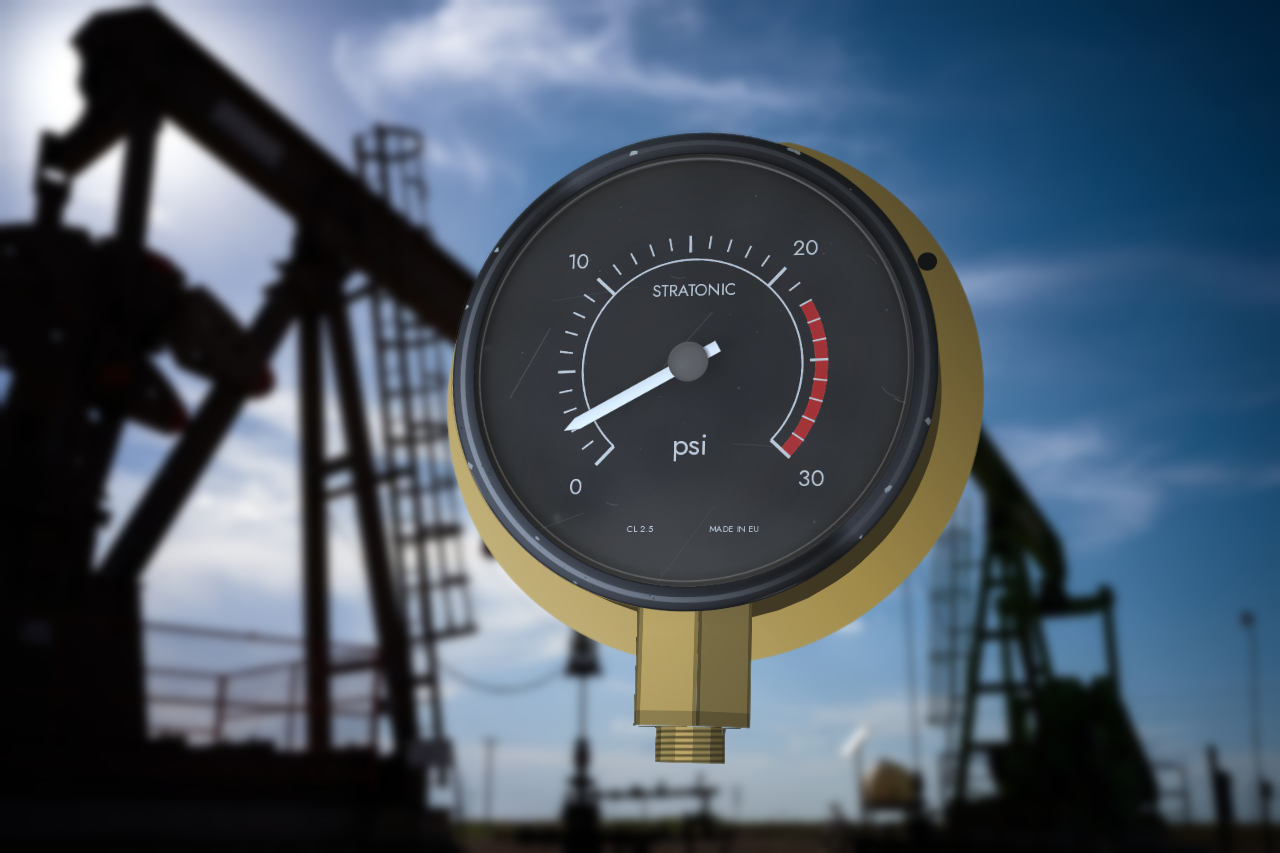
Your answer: 2 psi
